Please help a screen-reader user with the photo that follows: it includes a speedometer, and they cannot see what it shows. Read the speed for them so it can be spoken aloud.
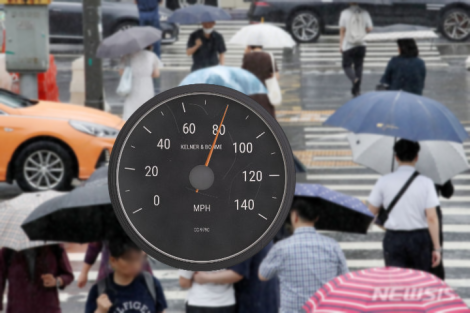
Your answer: 80 mph
